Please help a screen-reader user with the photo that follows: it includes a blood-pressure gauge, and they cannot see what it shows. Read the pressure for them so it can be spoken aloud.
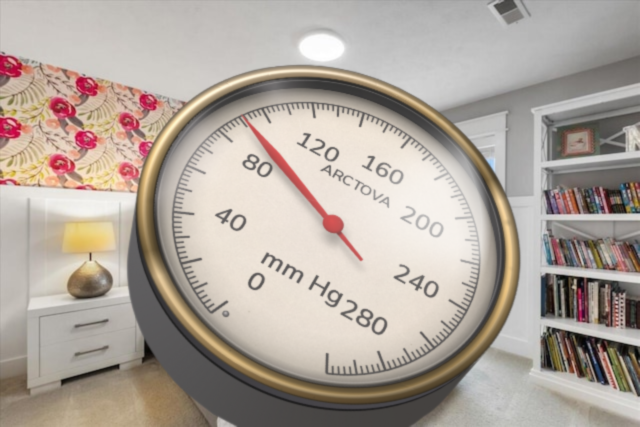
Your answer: 90 mmHg
